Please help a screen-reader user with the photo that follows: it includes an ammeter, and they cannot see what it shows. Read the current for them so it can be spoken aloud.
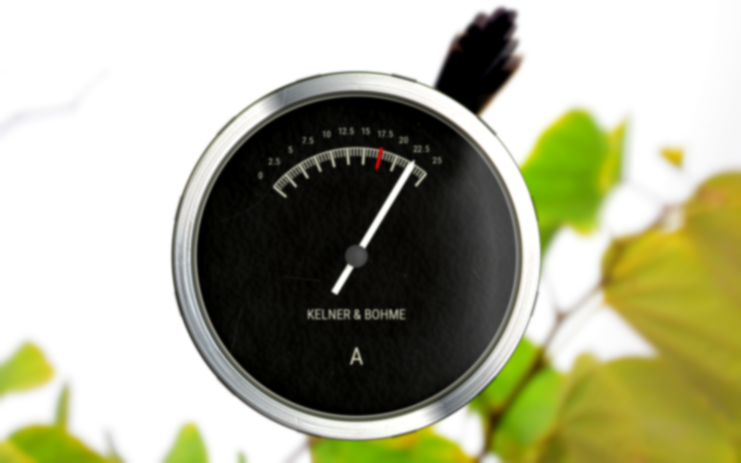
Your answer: 22.5 A
